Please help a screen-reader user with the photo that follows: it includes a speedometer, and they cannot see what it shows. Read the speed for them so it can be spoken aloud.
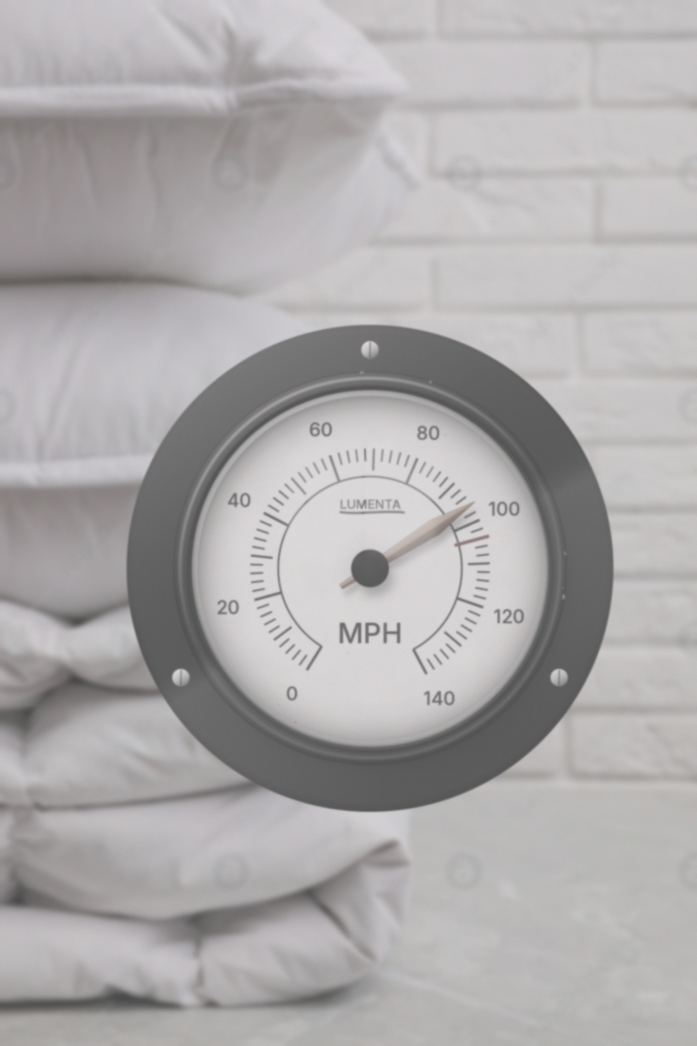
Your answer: 96 mph
